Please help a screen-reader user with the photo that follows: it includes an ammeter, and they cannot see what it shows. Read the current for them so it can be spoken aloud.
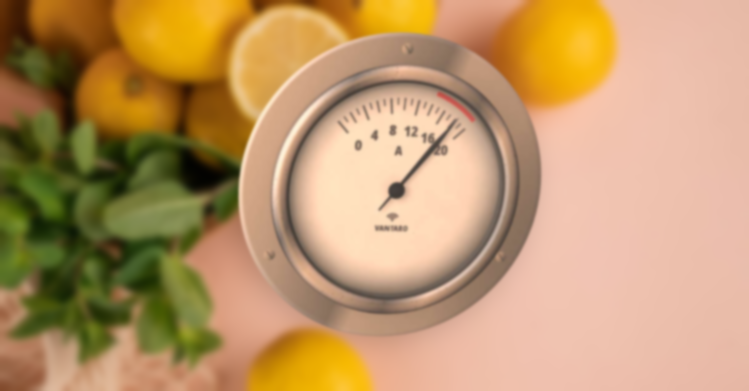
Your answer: 18 A
